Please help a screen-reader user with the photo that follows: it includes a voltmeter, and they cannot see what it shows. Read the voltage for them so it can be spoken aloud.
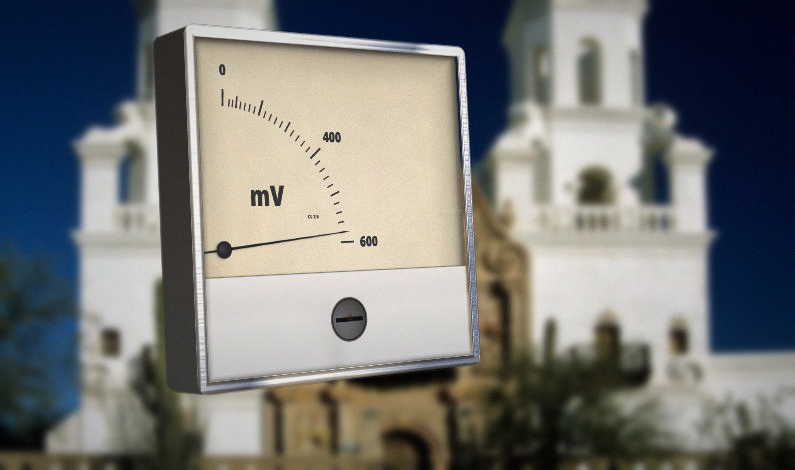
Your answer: 580 mV
